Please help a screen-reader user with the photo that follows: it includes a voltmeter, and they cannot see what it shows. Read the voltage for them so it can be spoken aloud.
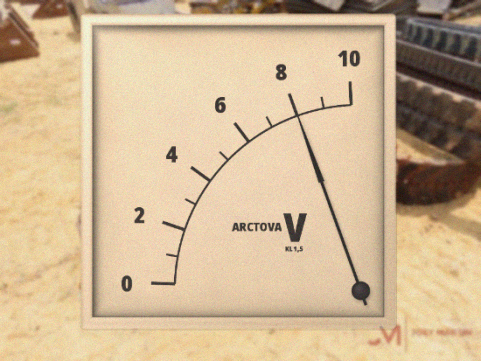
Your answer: 8 V
